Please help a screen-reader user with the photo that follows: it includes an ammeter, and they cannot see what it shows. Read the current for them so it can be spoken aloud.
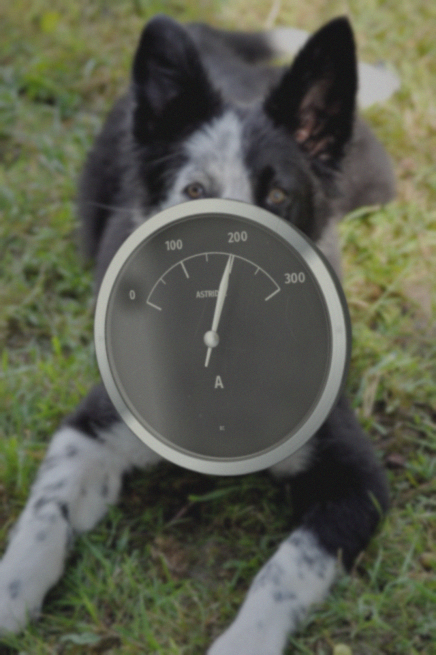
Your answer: 200 A
